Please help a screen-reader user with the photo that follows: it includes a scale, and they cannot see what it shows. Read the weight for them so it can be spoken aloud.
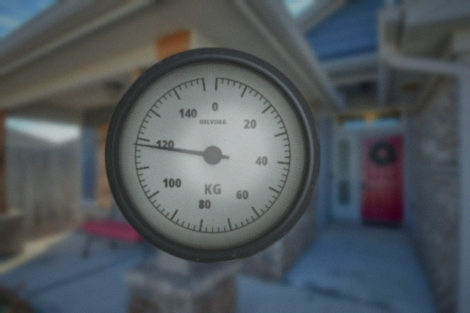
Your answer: 118 kg
